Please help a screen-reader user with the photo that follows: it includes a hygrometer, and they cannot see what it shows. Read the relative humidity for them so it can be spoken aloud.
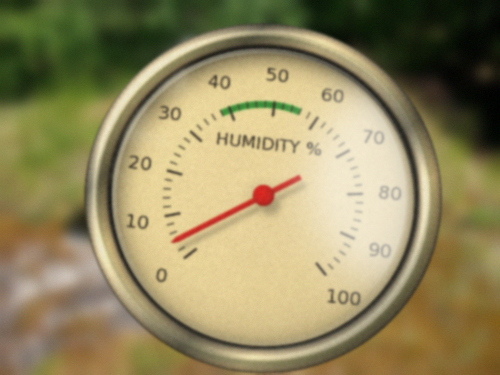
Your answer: 4 %
